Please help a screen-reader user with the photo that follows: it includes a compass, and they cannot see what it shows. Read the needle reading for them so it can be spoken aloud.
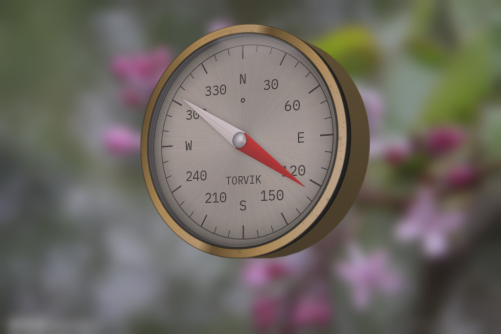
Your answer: 125 °
